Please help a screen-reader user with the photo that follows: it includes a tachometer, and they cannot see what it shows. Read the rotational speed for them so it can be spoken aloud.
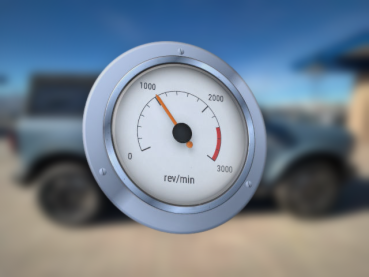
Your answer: 1000 rpm
